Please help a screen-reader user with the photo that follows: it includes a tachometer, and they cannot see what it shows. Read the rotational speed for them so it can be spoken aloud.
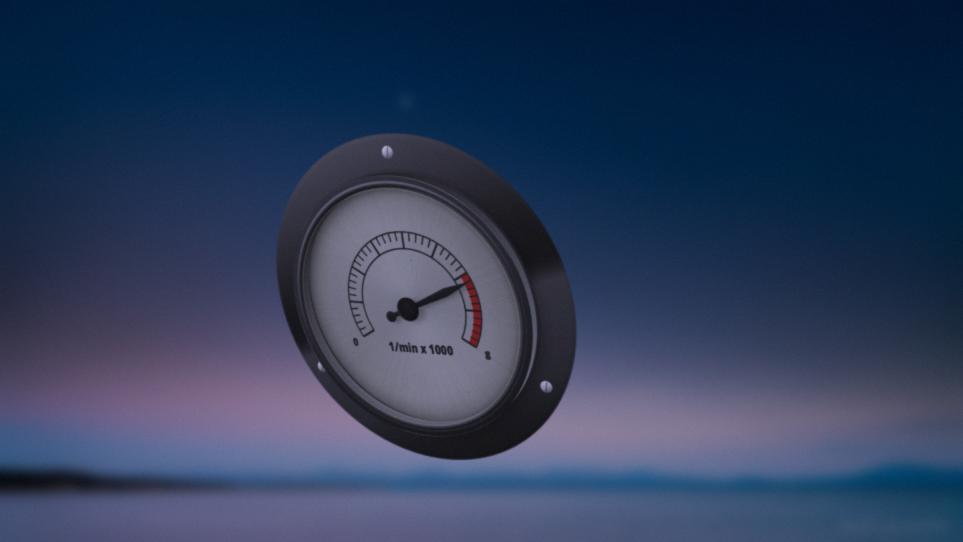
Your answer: 6200 rpm
